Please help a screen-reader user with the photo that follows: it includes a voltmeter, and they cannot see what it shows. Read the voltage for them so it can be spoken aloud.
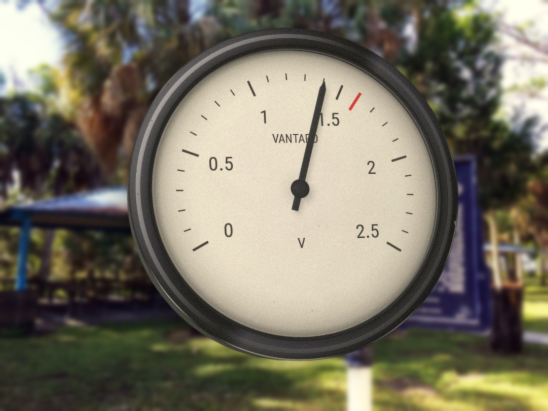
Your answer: 1.4 V
